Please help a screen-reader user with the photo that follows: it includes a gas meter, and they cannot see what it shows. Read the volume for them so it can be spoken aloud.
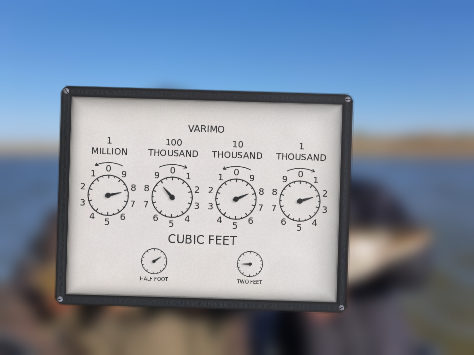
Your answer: 788200 ft³
